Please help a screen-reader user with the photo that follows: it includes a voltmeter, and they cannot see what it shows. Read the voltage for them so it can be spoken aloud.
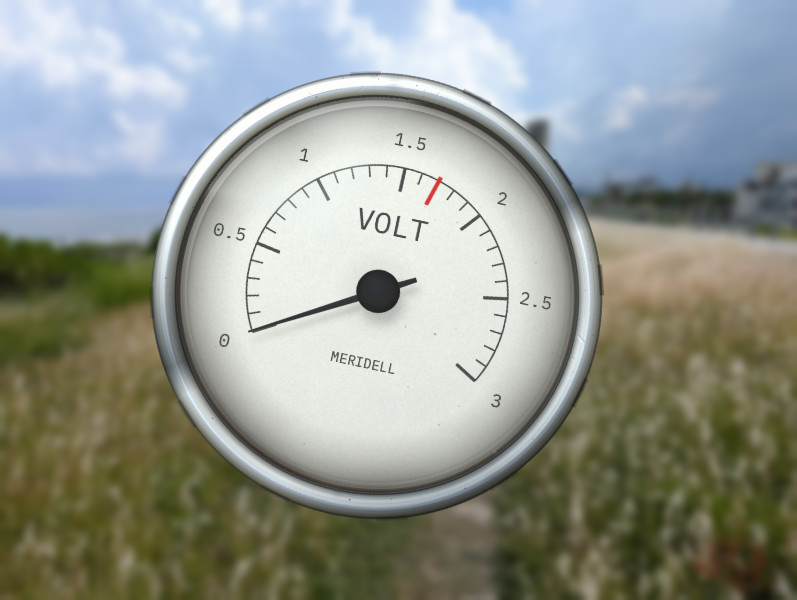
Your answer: 0 V
